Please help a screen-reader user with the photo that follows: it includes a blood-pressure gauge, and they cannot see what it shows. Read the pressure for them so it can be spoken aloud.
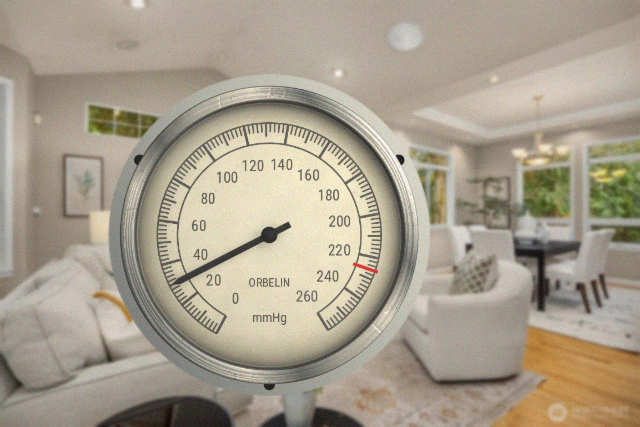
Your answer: 30 mmHg
